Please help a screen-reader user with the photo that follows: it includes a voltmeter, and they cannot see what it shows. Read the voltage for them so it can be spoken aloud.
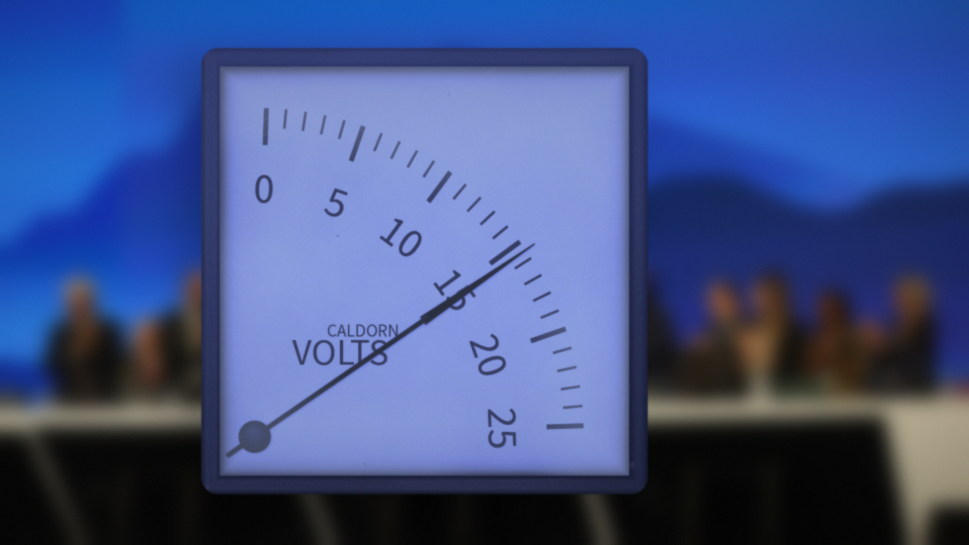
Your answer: 15.5 V
